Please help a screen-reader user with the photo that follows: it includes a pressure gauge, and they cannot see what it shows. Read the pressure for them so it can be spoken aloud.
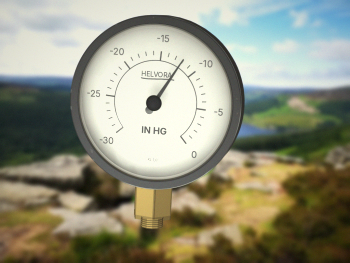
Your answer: -12 inHg
